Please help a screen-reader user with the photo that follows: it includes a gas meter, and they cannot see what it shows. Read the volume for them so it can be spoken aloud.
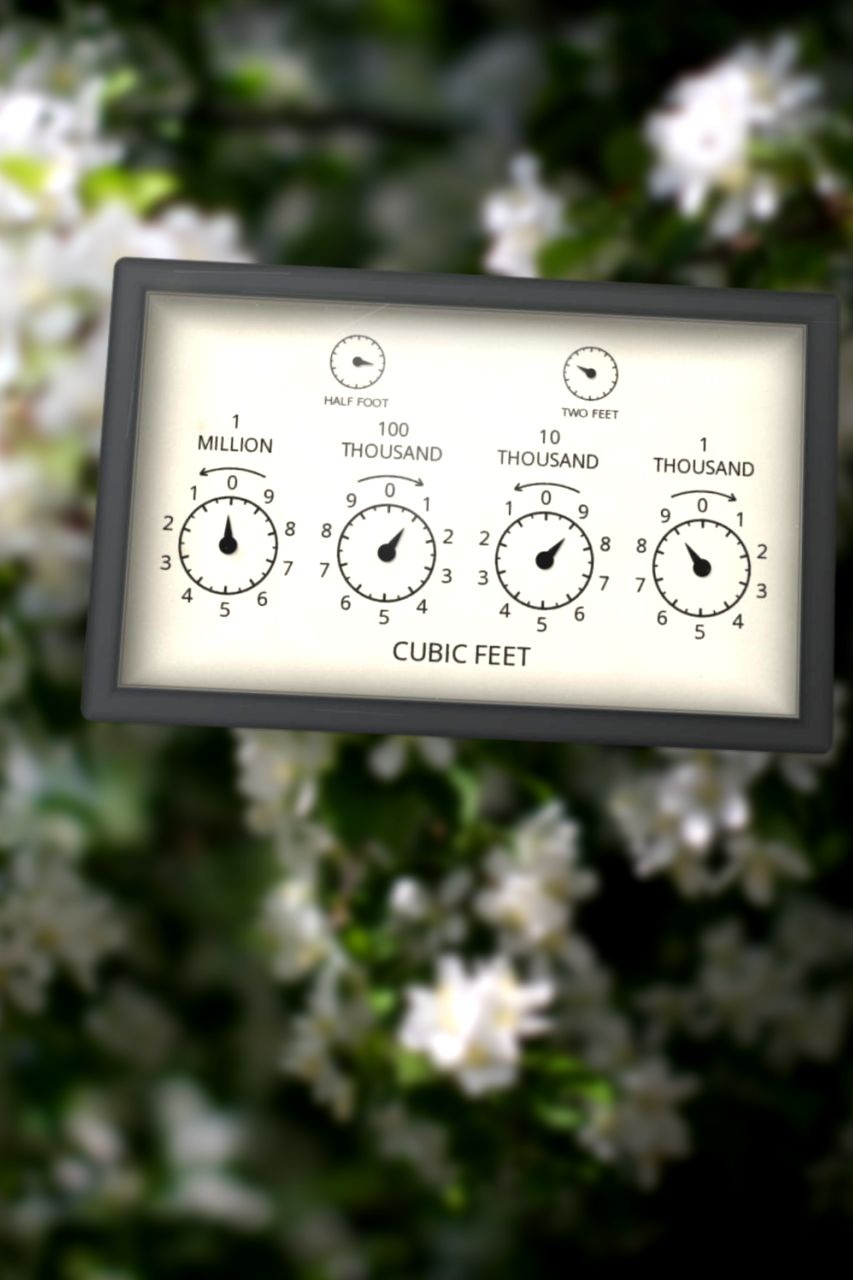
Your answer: 8900 ft³
